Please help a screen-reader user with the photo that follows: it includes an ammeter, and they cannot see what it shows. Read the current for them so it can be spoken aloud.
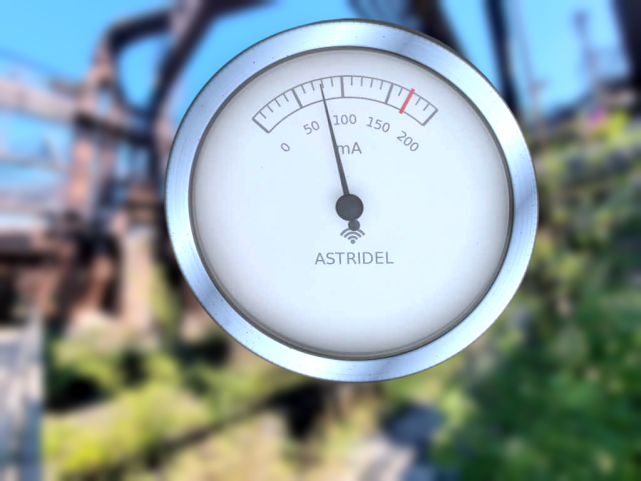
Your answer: 80 mA
